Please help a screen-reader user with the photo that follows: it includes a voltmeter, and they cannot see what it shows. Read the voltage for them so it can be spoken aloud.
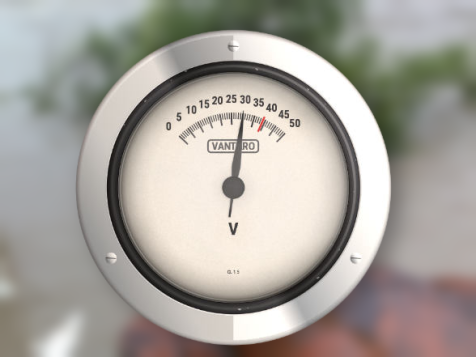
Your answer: 30 V
